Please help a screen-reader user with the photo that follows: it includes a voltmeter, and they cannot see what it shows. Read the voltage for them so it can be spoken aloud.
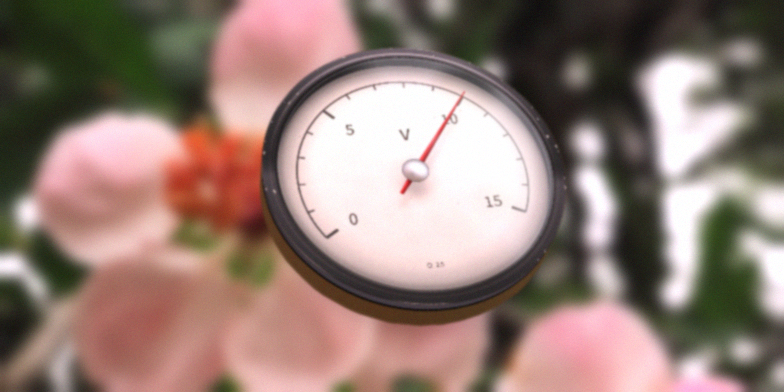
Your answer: 10 V
